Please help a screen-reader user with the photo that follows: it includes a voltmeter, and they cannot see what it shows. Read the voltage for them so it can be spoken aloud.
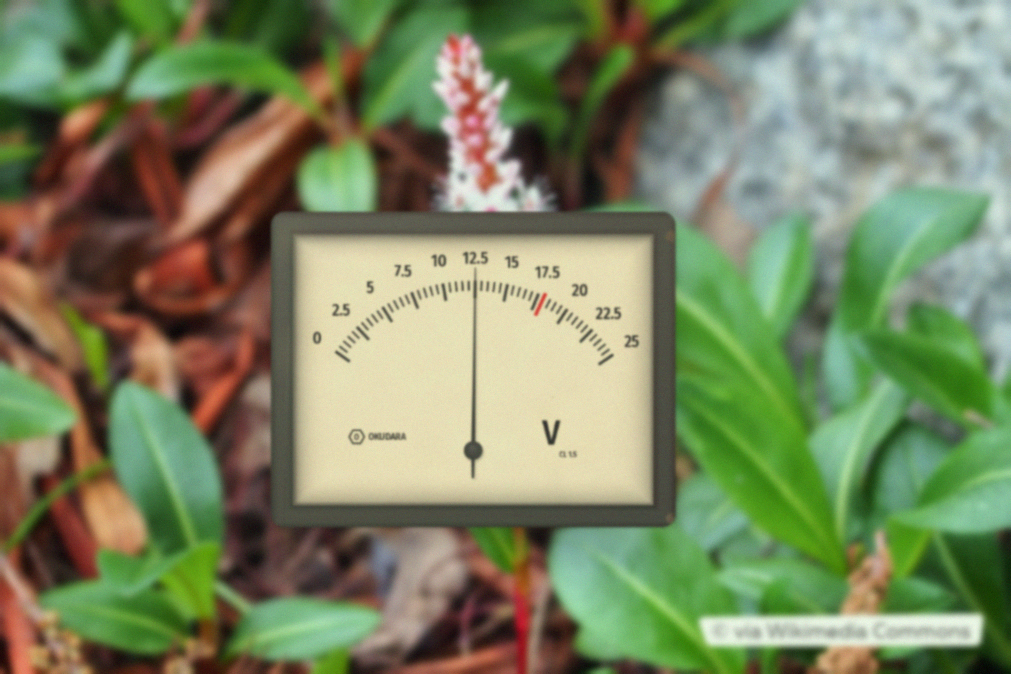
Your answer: 12.5 V
